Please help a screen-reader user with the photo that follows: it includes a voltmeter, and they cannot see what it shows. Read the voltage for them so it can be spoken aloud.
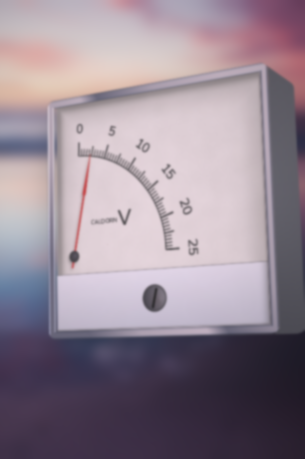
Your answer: 2.5 V
